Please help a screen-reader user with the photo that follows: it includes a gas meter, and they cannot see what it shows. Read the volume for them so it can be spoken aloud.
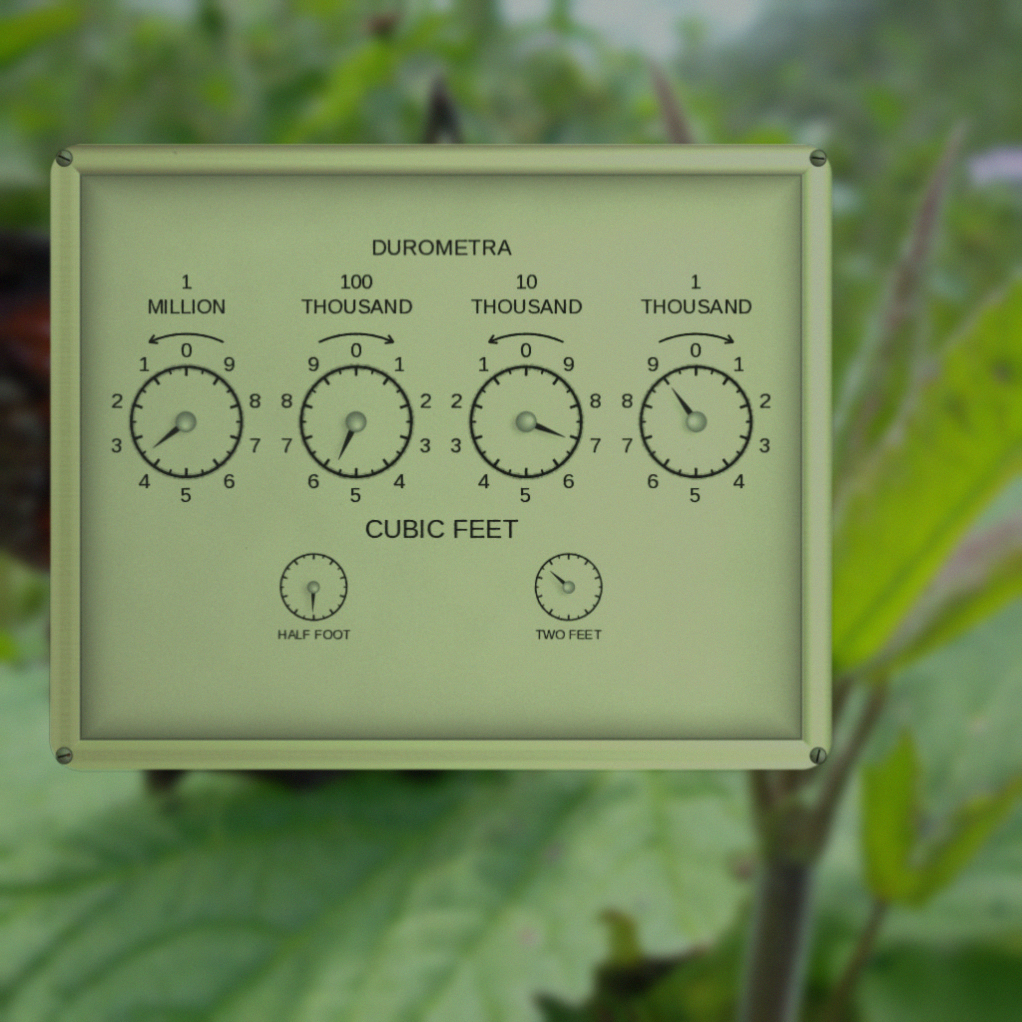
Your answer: 356900 ft³
